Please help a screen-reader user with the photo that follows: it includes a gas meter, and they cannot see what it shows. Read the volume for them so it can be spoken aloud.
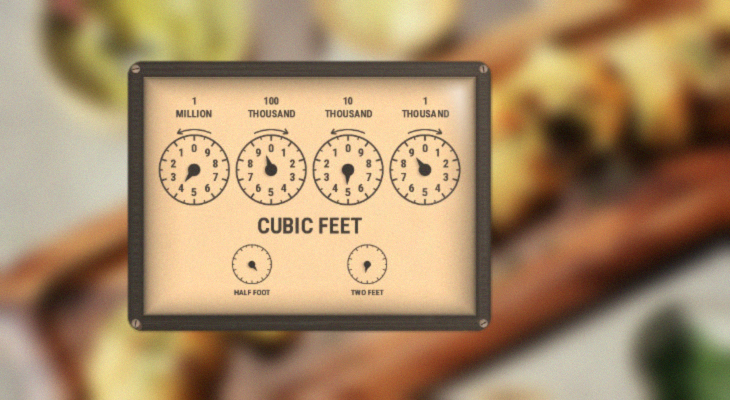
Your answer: 394900 ft³
